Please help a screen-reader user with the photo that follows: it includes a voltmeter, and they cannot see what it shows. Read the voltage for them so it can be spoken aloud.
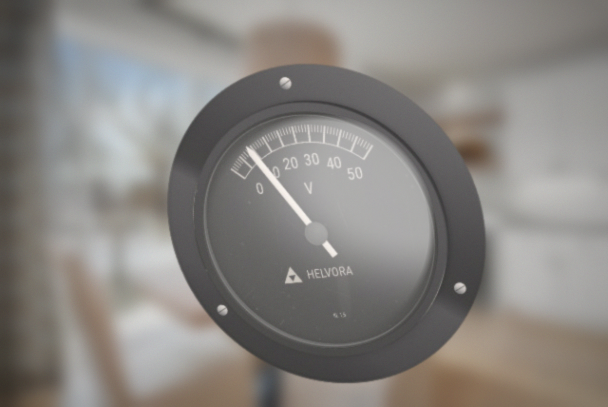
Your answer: 10 V
